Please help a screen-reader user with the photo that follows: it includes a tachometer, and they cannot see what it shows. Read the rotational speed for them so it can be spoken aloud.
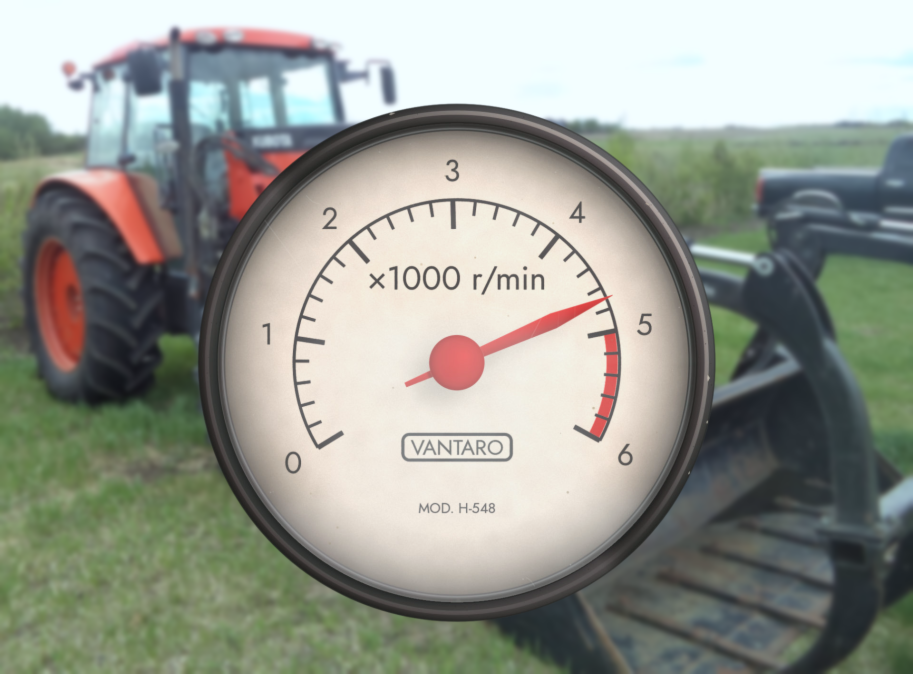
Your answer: 4700 rpm
